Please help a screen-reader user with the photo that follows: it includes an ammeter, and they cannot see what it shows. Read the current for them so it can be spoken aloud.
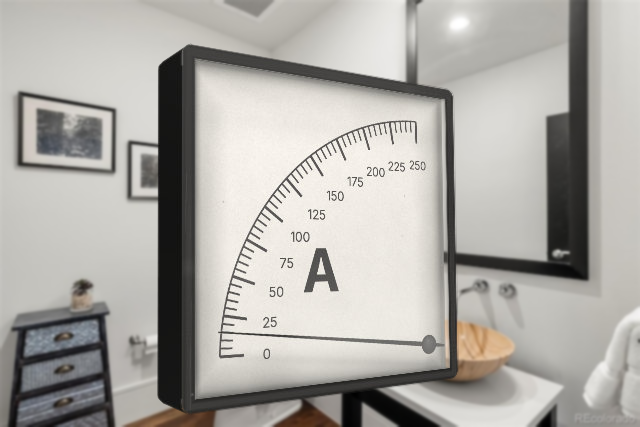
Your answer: 15 A
